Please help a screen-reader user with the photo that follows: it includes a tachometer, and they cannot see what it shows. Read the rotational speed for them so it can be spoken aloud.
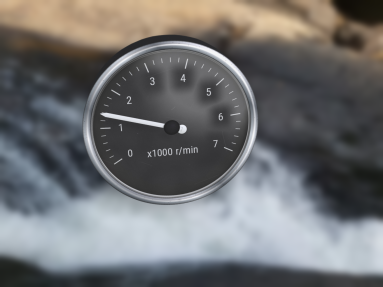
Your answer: 1400 rpm
